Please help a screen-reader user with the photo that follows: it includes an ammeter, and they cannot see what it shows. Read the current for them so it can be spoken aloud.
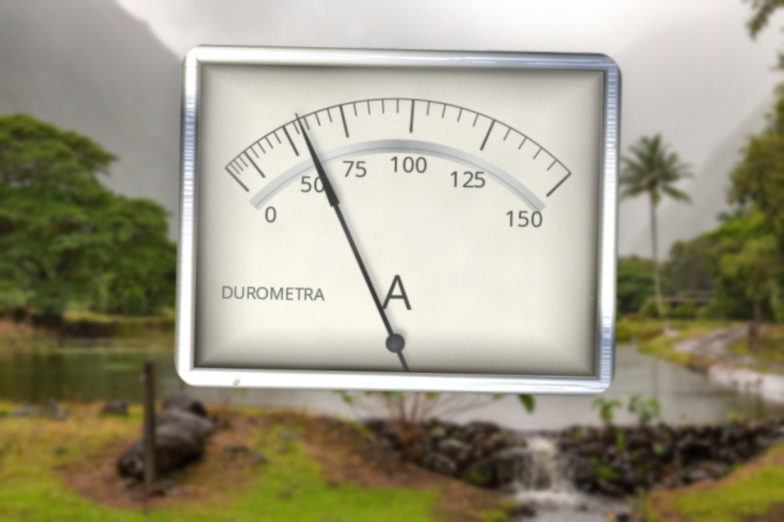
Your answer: 57.5 A
